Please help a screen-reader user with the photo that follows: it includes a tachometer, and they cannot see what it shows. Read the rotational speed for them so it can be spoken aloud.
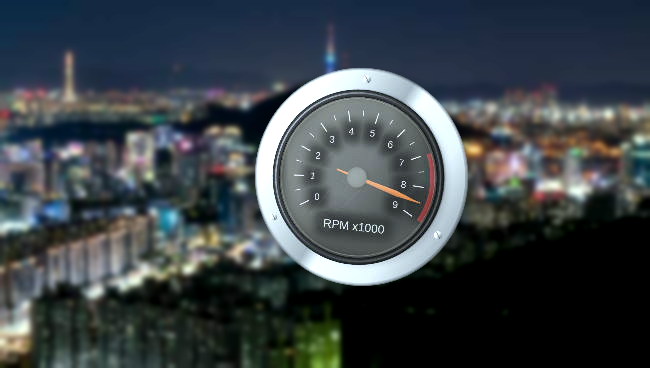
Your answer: 8500 rpm
